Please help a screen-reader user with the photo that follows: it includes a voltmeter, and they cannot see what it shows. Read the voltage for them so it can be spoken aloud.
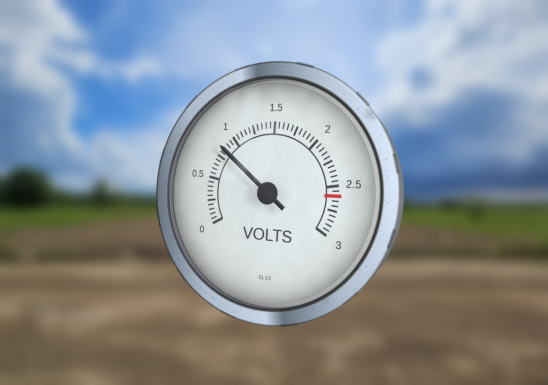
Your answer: 0.85 V
